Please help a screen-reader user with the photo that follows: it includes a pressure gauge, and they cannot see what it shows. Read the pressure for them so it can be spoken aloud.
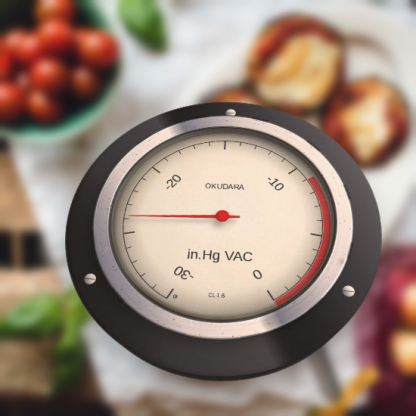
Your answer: -24 inHg
